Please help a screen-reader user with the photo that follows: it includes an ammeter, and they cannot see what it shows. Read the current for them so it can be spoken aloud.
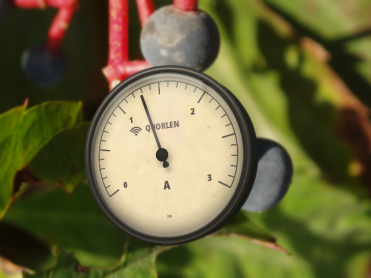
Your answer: 1.3 A
